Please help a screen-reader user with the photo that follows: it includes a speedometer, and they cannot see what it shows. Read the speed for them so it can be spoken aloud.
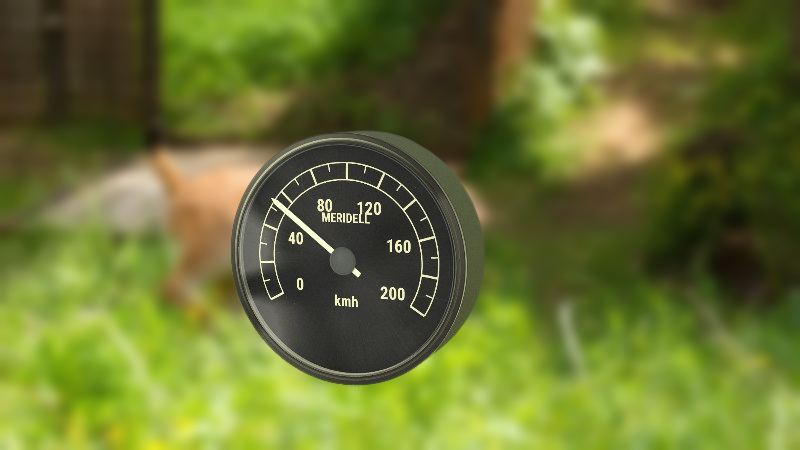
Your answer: 55 km/h
